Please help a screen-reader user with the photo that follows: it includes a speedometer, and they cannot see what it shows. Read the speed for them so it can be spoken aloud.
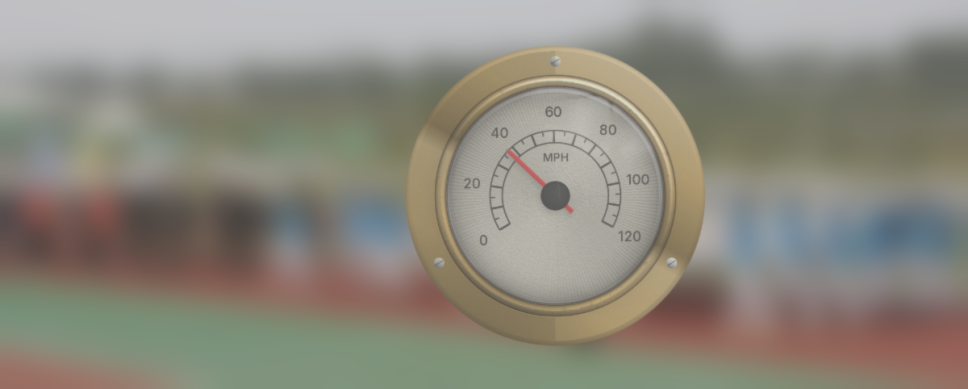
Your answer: 37.5 mph
